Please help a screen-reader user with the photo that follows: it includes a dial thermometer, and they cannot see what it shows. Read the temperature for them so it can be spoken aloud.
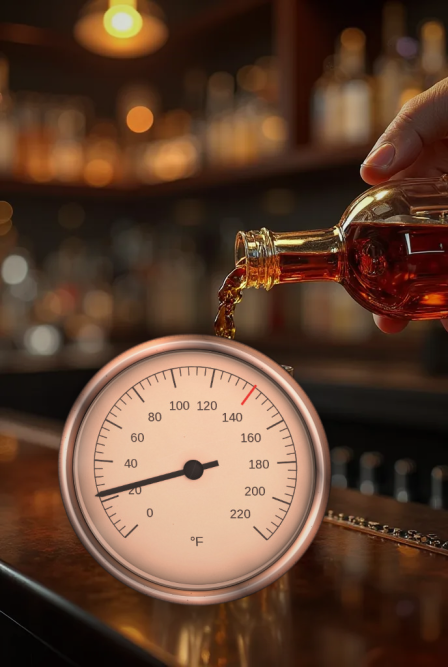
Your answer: 24 °F
